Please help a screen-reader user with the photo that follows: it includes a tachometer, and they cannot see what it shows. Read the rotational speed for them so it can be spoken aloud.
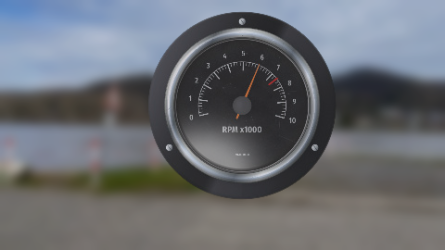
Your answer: 6000 rpm
